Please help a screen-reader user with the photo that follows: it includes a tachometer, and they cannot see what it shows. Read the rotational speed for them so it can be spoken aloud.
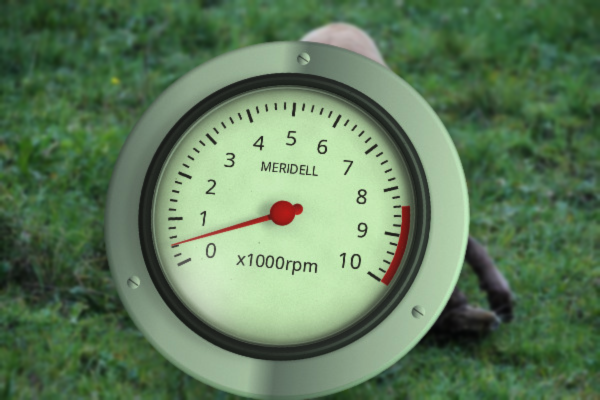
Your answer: 400 rpm
